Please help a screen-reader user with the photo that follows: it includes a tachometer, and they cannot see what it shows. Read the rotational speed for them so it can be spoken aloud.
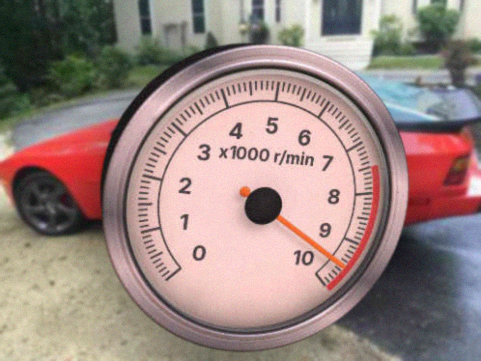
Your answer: 9500 rpm
